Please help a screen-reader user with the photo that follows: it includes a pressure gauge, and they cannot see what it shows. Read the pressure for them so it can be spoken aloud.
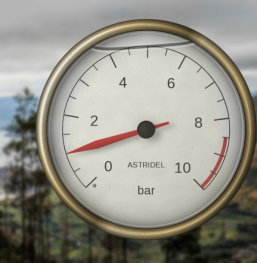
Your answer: 1 bar
